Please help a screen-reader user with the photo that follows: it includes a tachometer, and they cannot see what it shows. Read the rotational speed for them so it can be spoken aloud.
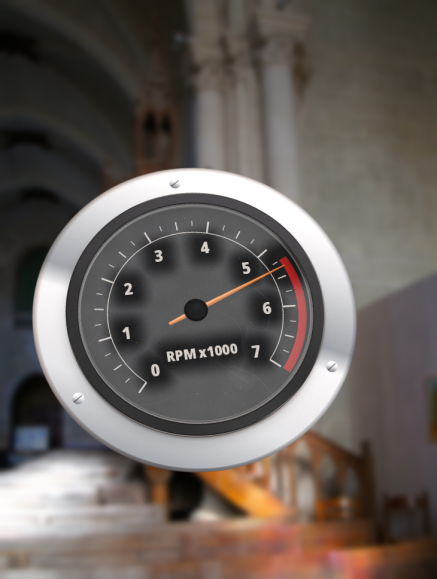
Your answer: 5375 rpm
